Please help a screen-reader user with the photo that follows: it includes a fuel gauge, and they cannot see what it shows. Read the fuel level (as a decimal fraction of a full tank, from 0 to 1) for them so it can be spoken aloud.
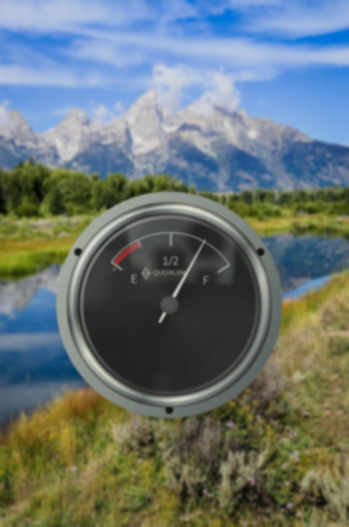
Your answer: 0.75
